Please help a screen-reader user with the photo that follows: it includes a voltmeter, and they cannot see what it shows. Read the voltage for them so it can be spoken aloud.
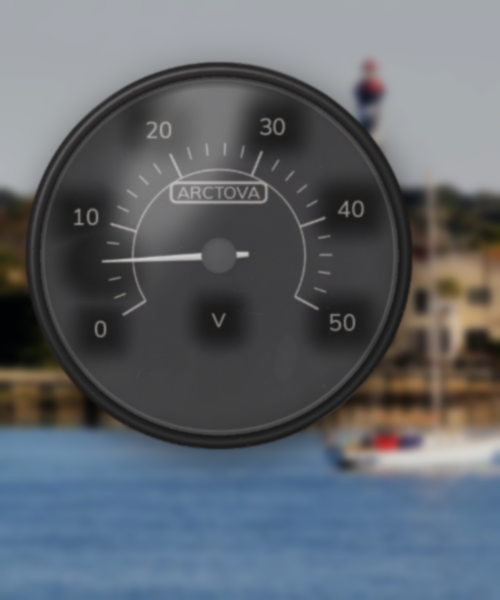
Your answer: 6 V
